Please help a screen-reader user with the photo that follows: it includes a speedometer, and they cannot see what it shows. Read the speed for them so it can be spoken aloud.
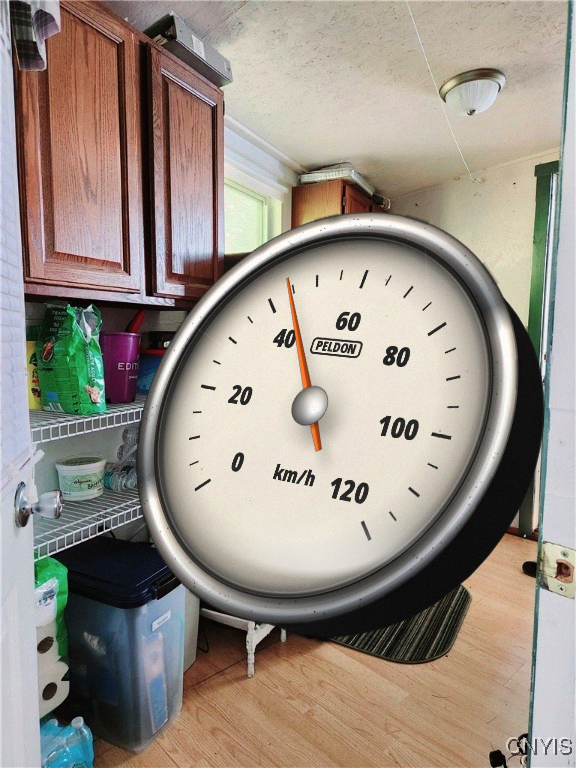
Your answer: 45 km/h
